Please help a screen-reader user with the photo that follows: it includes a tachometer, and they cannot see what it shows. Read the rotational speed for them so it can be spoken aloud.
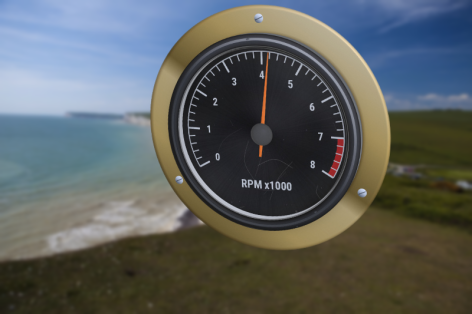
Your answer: 4200 rpm
